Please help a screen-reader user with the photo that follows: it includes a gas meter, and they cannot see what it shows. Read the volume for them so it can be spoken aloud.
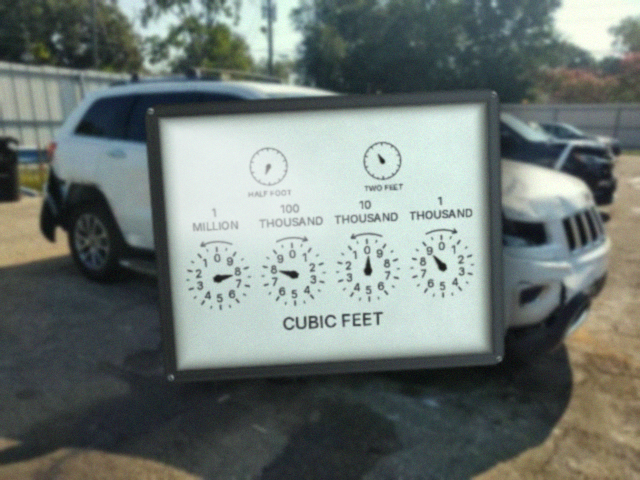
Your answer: 779900 ft³
